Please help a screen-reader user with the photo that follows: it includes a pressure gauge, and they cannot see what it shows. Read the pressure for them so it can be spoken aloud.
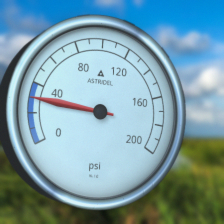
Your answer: 30 psi
